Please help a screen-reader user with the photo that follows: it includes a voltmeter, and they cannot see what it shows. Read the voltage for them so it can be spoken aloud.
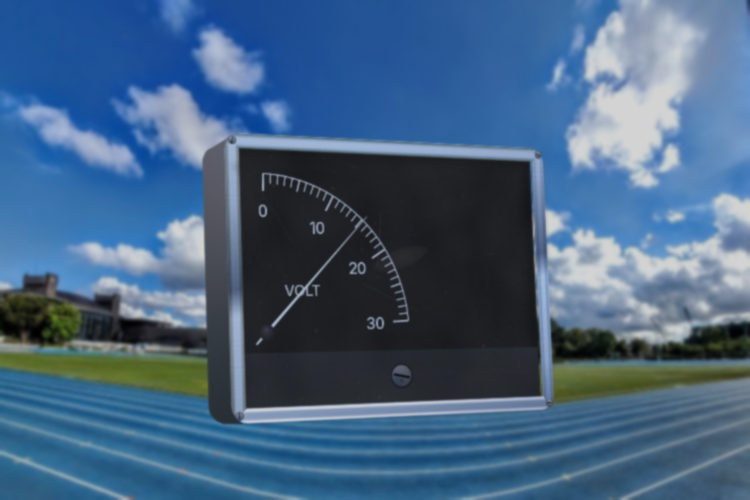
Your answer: 15 V
